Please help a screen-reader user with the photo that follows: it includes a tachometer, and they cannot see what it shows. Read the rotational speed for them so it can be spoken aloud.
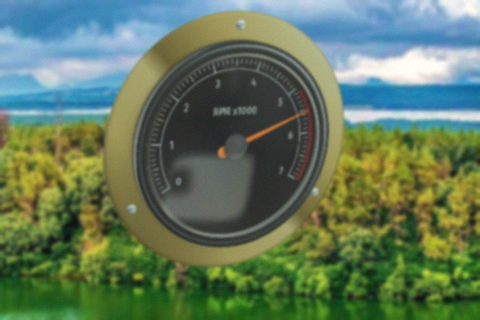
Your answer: 5500 rpm
